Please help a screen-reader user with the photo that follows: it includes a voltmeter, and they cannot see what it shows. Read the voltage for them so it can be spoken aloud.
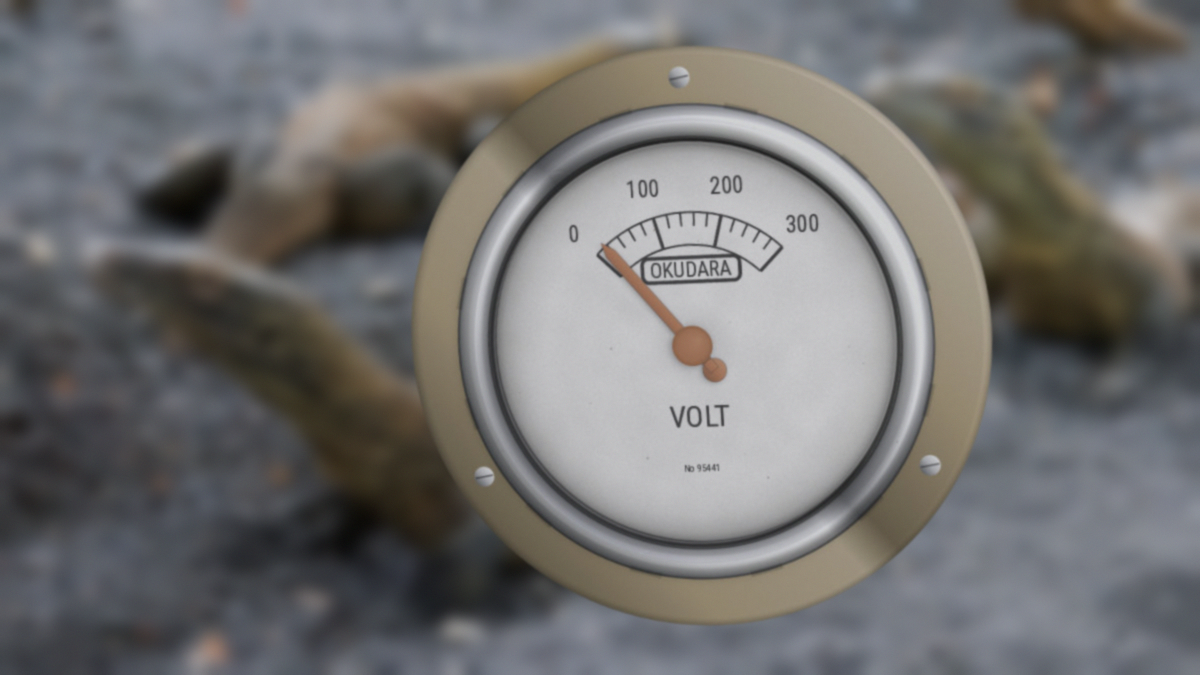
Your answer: 20 V
